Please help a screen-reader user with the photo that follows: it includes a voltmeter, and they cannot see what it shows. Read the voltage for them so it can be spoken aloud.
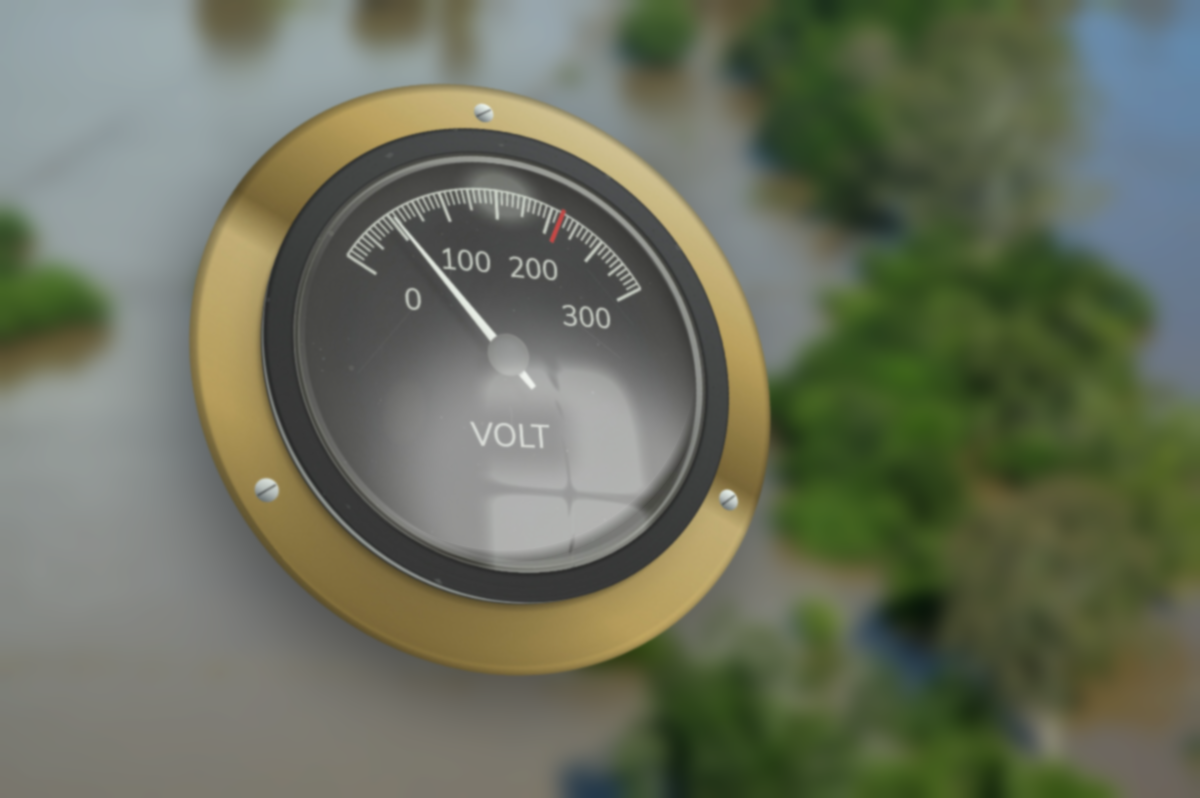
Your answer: 50 V
